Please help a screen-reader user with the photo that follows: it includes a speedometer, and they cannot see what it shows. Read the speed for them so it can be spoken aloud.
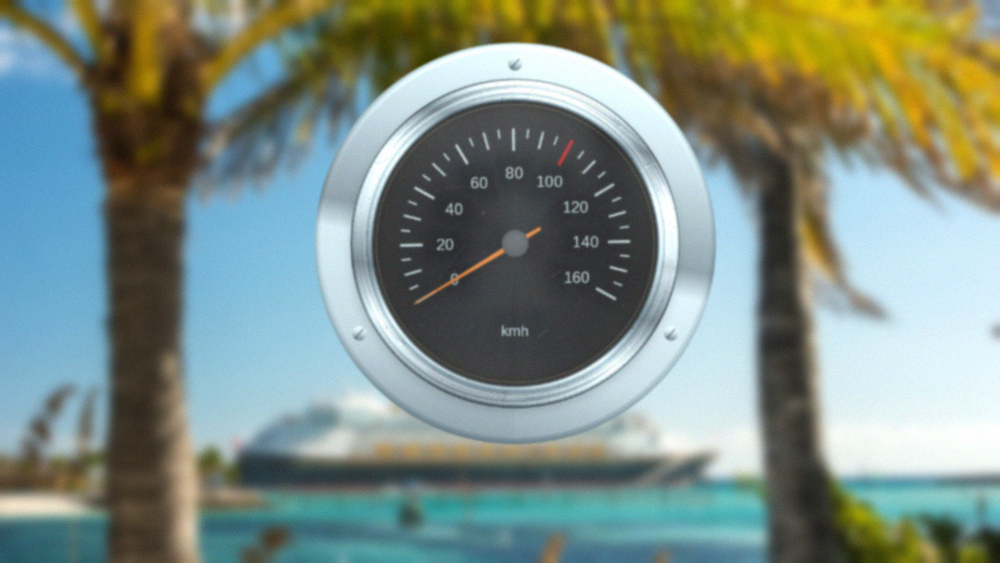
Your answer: 0 km/h
